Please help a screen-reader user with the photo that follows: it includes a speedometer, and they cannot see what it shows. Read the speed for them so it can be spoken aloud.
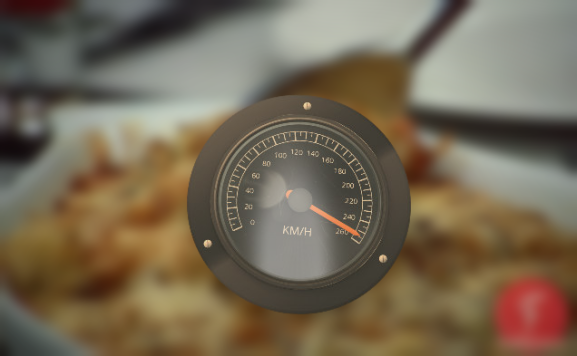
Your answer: 255 km/h
